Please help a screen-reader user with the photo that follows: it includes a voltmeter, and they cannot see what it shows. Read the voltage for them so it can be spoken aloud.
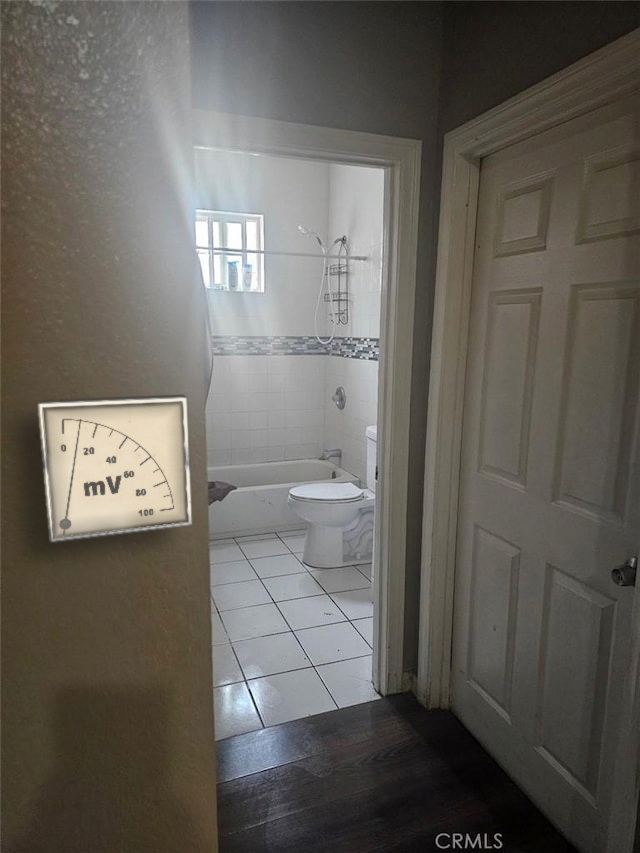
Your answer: 10 mV
